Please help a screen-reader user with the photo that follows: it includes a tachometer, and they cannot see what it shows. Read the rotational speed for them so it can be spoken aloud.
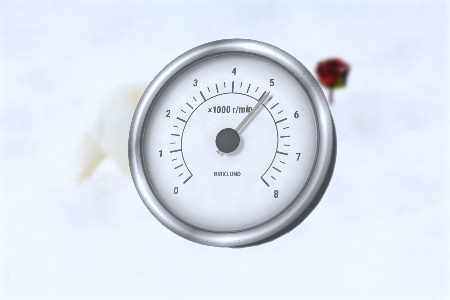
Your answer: 5125 rpm
